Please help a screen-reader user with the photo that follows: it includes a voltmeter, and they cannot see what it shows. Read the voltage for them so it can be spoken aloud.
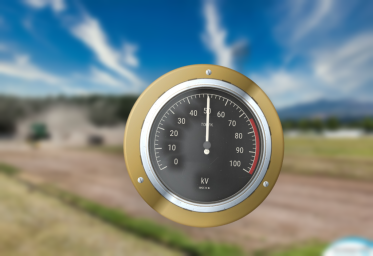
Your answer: 50 kV
